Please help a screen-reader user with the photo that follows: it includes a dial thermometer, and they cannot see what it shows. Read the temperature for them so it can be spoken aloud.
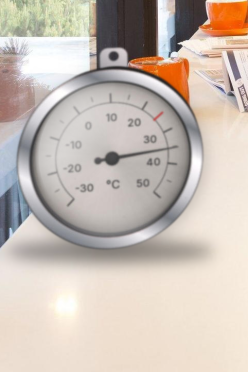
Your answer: 35 °C
